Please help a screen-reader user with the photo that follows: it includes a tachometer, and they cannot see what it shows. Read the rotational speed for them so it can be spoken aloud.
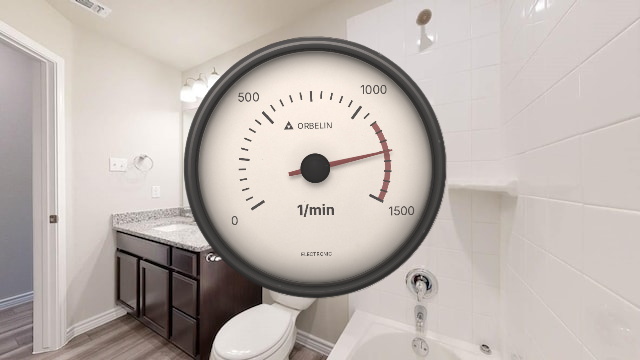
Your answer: 1250 rpm
